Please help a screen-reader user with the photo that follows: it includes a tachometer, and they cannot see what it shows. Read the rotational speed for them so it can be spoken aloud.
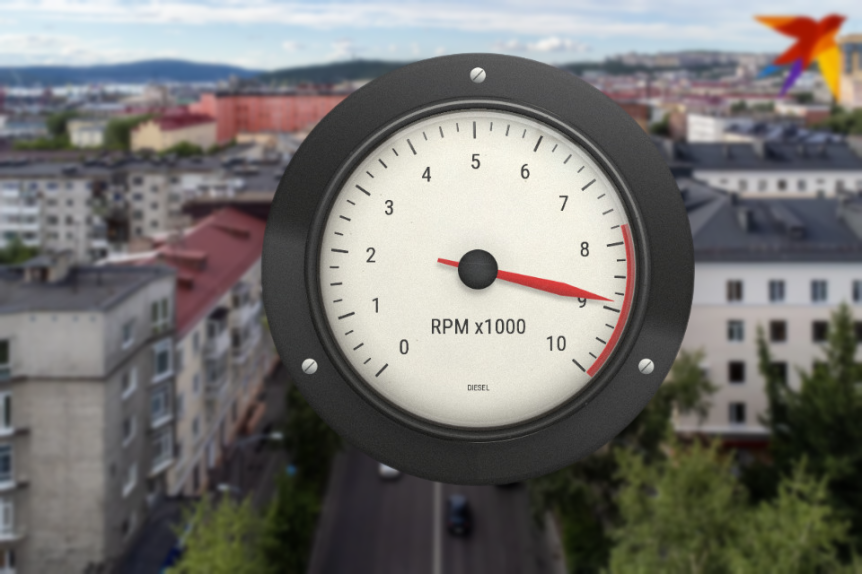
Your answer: 8875 rpm
